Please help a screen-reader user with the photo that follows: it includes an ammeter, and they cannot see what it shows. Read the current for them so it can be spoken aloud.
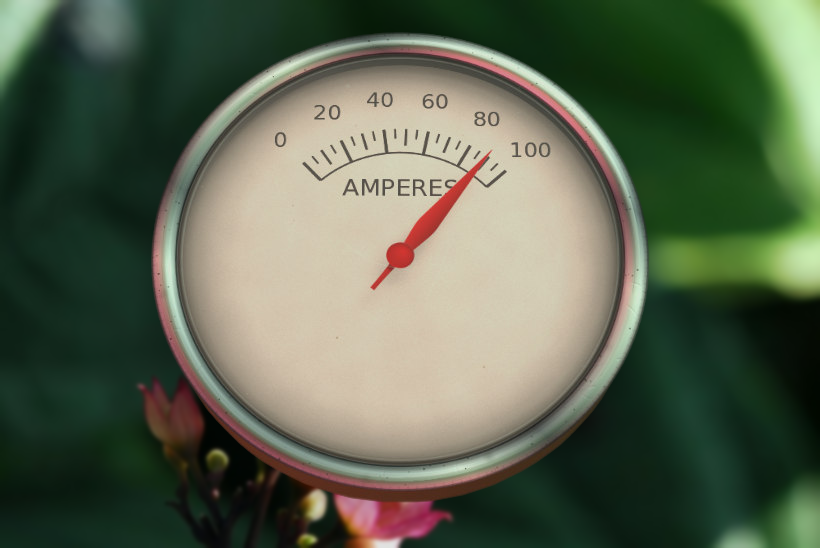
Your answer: 90 A
